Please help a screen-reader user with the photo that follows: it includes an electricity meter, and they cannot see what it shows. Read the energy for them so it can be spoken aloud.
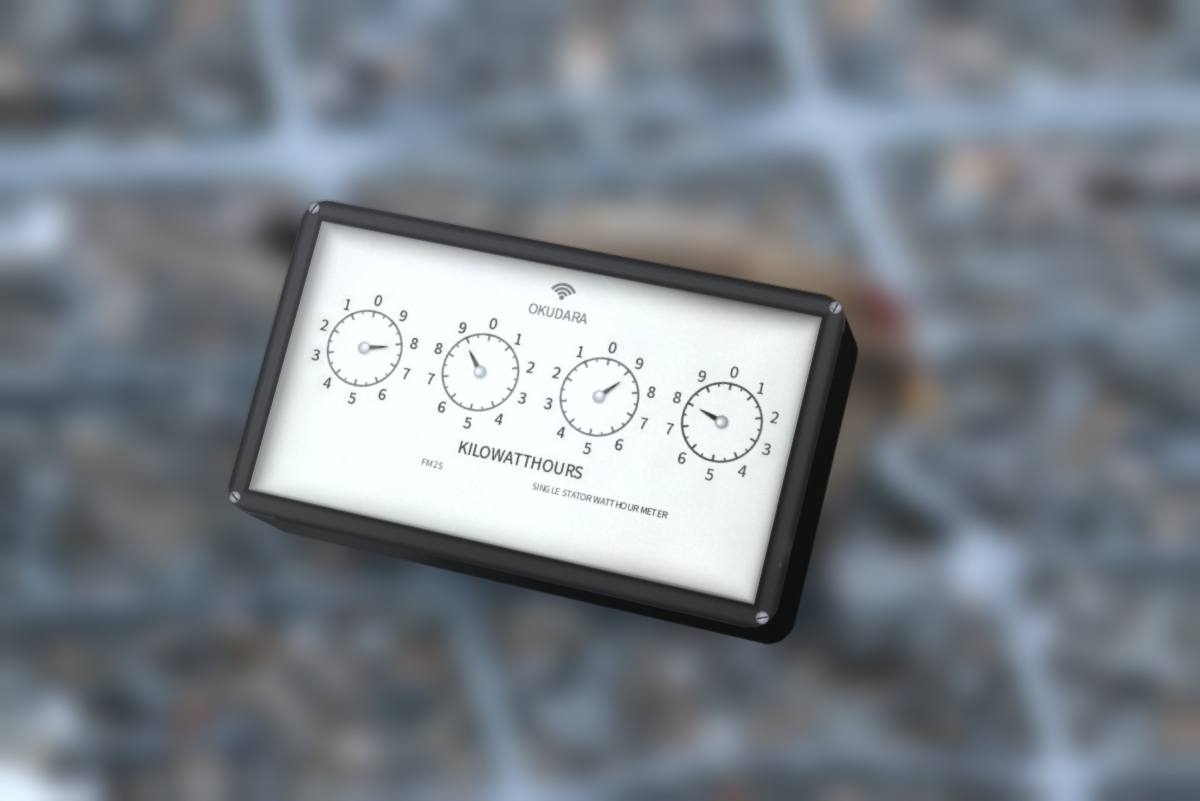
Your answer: 7888 kWh
